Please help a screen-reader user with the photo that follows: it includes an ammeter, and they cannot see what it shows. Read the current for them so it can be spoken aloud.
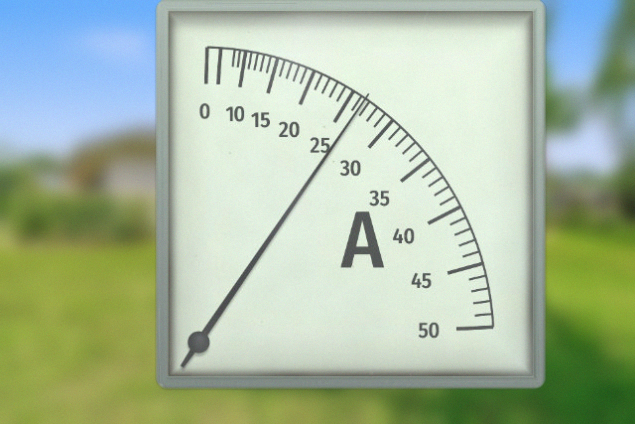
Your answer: 26.5 A
